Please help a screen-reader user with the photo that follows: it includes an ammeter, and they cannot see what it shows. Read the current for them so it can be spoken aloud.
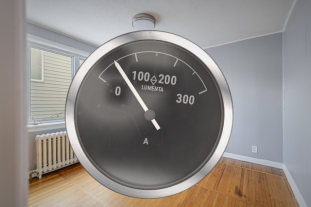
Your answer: 50 A
